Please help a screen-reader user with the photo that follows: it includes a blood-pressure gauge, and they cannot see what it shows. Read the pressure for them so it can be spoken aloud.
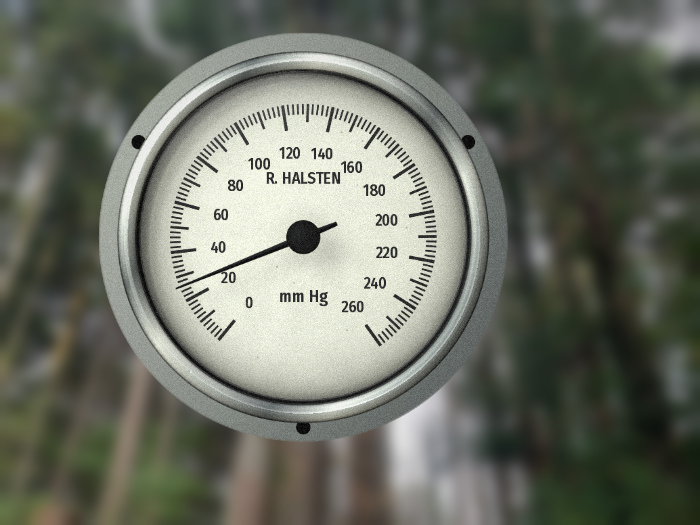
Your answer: 26 mmHg
